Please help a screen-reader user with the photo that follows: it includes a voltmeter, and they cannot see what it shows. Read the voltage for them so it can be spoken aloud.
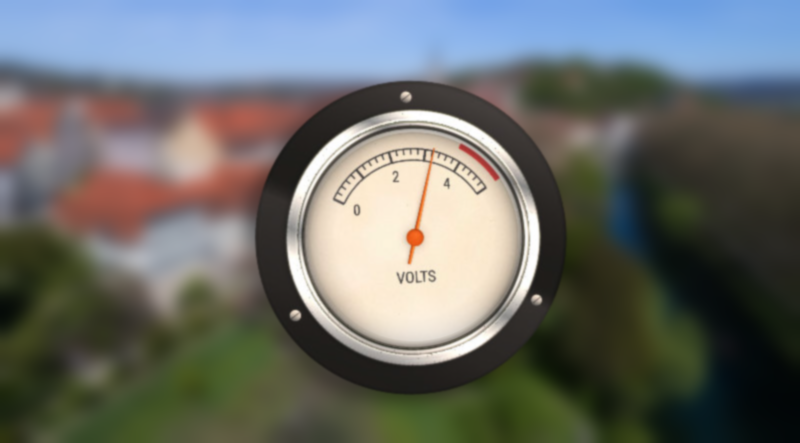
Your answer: 3.2 V
